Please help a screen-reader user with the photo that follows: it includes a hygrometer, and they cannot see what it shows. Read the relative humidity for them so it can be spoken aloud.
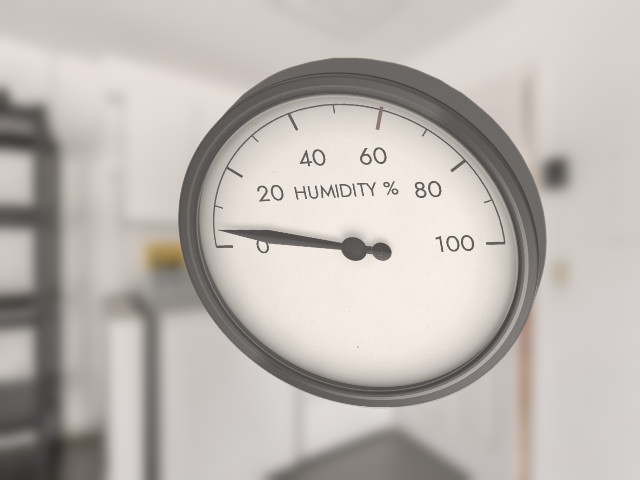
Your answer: 5 %
